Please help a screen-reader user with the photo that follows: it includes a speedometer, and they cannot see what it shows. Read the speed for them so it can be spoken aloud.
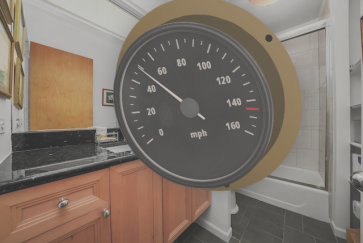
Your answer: 50 mph
